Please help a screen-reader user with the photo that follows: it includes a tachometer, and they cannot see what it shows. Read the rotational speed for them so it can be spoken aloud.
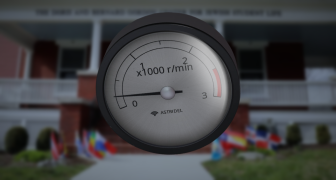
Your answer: 250 rpm
